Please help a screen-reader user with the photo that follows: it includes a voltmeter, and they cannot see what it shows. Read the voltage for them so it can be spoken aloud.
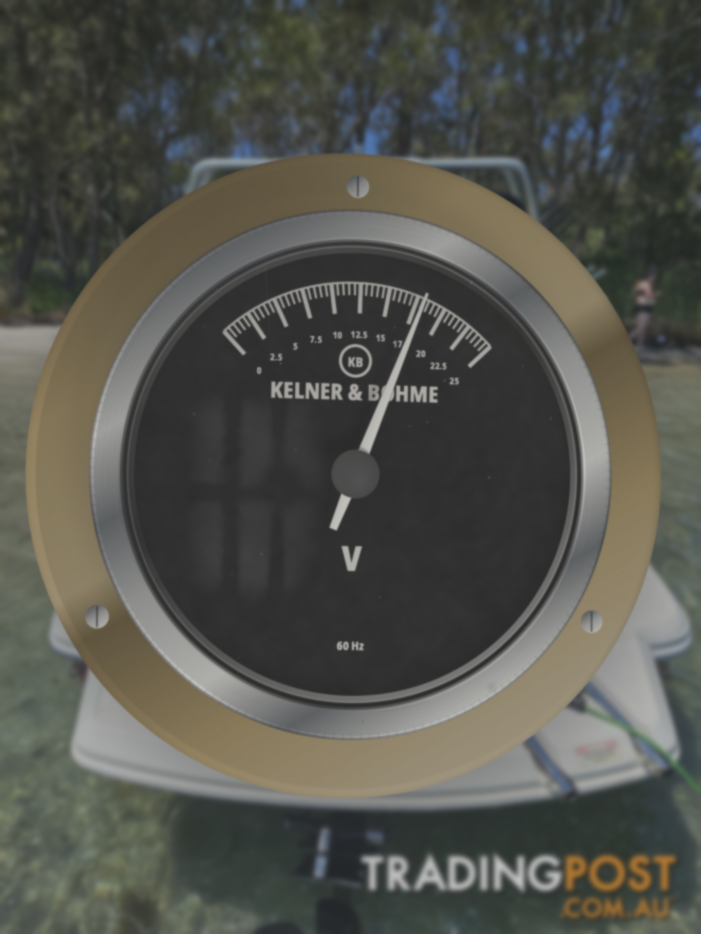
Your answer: 18 V
